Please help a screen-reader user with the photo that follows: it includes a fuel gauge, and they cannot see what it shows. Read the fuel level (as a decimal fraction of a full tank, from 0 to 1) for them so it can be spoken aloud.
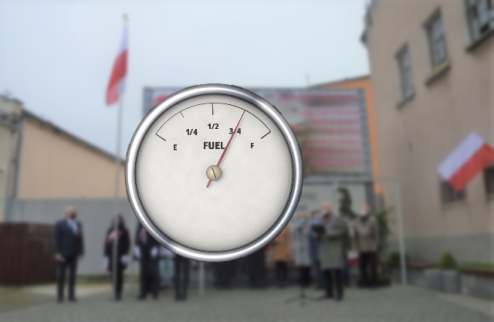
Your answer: 0.75
